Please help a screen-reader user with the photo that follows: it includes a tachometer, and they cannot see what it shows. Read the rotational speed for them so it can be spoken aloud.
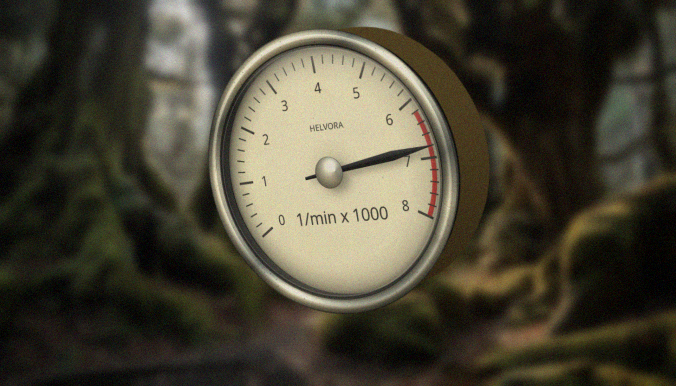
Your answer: 6800 rpm
